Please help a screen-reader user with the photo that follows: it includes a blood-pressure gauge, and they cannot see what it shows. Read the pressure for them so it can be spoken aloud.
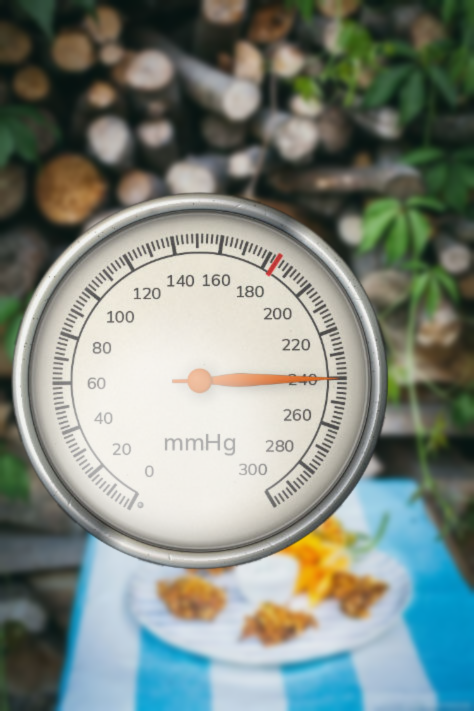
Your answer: 240 mmHg
